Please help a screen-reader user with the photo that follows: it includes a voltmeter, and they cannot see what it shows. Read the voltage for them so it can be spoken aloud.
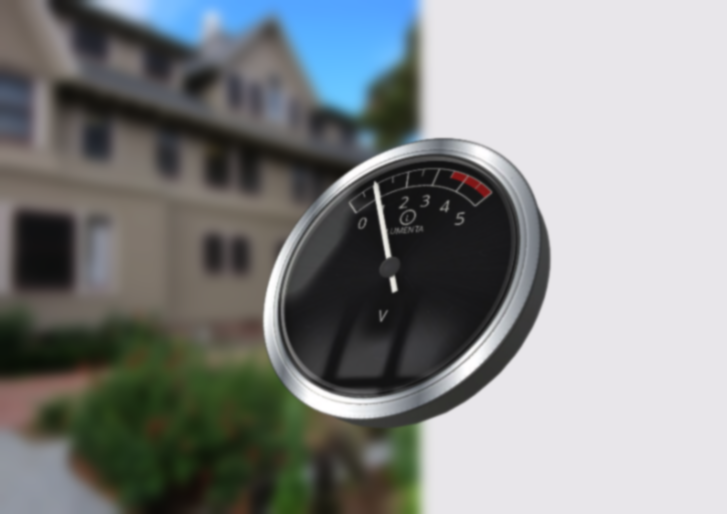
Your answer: 1 V
